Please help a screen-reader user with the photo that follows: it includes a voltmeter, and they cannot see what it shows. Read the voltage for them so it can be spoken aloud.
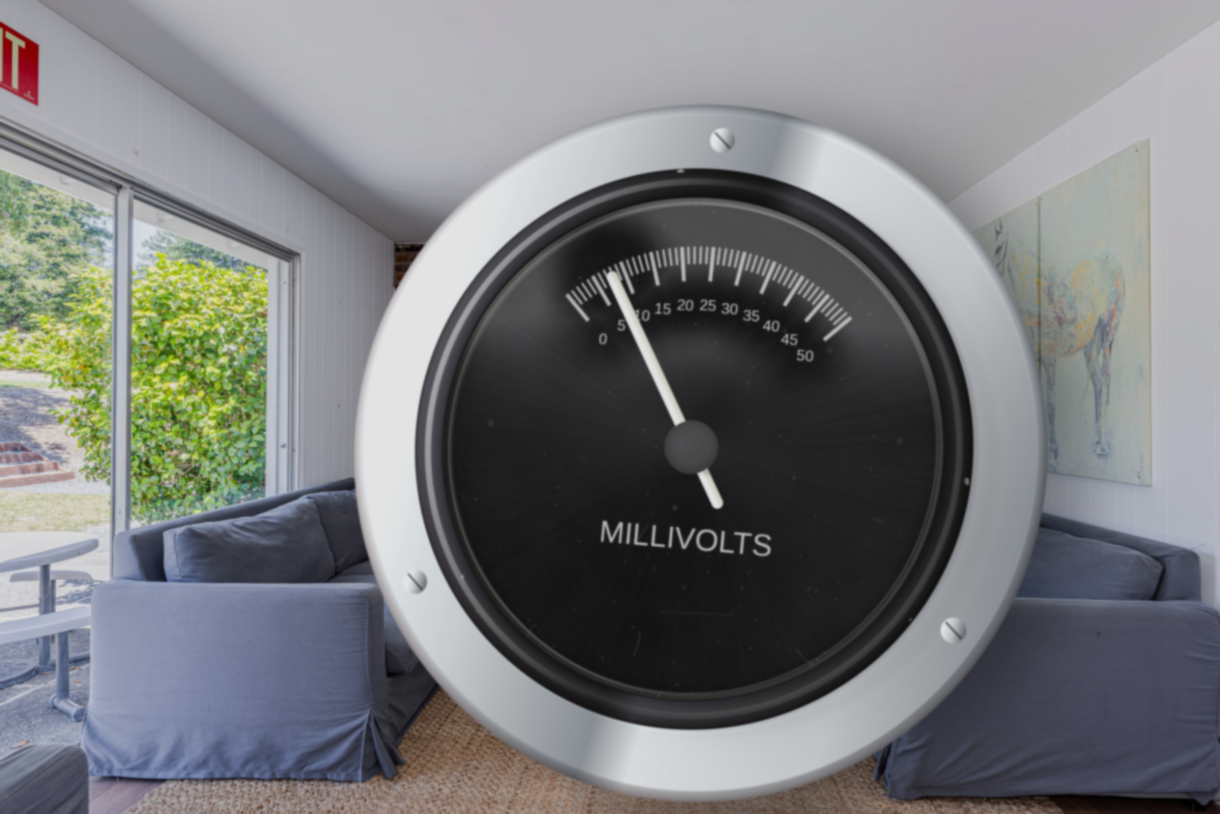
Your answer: 8 mV
